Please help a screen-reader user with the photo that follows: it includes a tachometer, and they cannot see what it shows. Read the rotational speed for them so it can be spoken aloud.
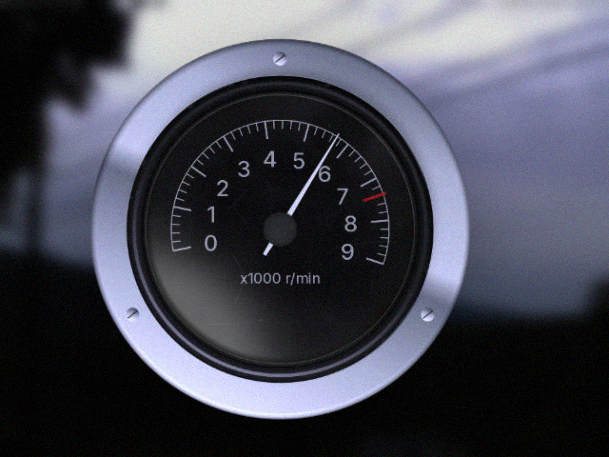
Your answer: 5700 rpm
